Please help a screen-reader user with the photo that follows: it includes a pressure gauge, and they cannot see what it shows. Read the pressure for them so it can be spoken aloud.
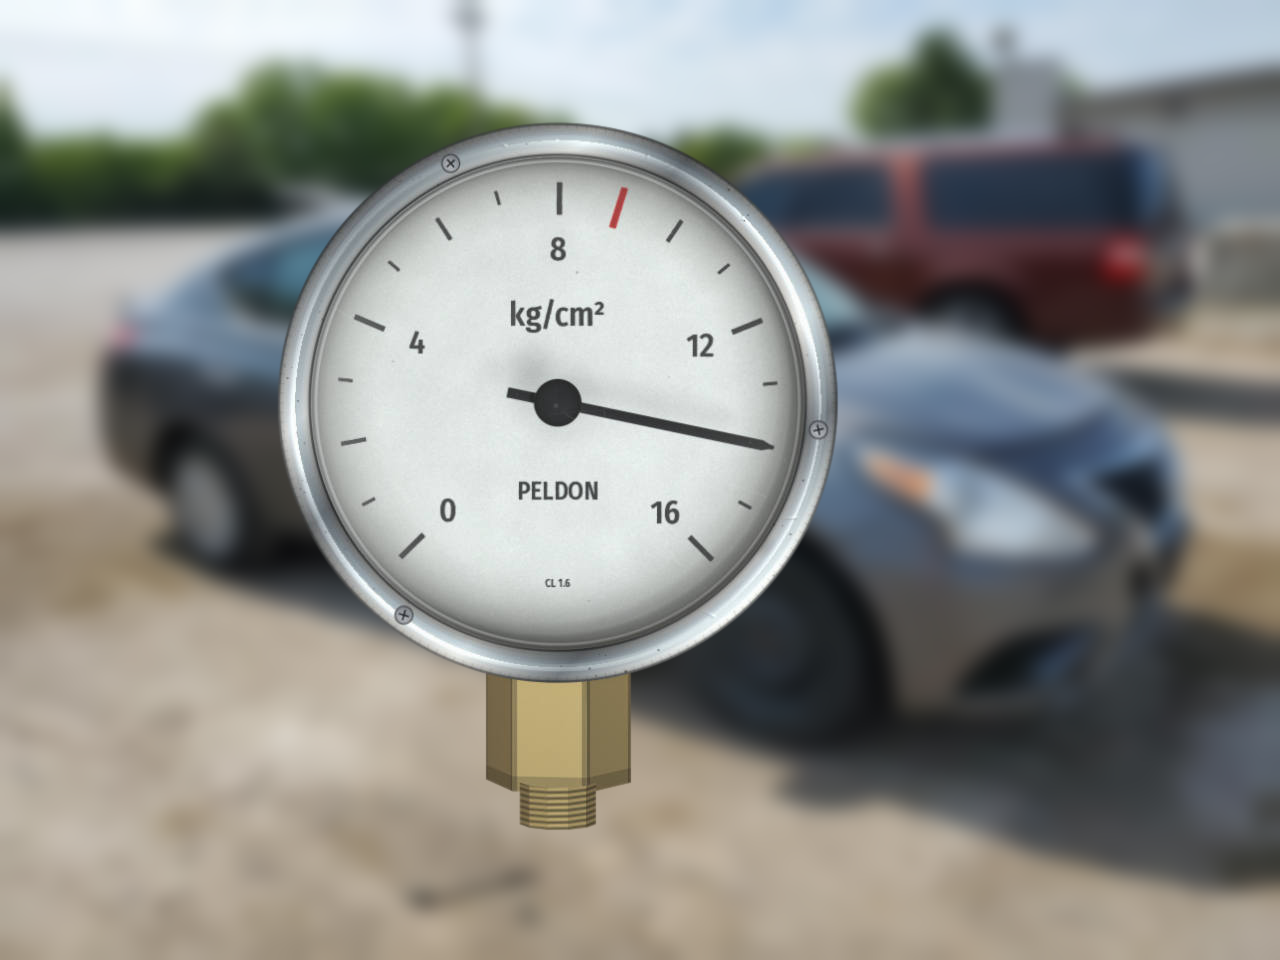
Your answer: 14 kg/cm²
